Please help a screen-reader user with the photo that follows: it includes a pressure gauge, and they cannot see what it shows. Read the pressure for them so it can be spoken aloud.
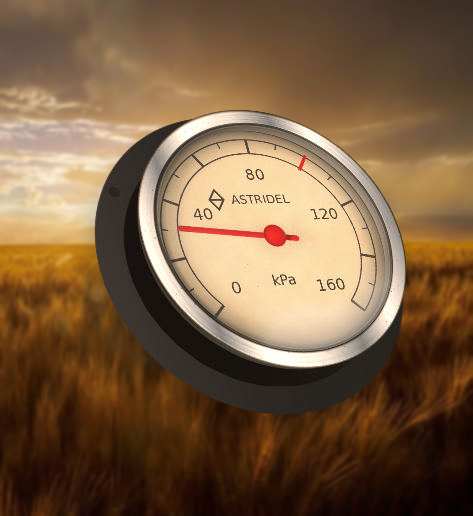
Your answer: 30 kPa
